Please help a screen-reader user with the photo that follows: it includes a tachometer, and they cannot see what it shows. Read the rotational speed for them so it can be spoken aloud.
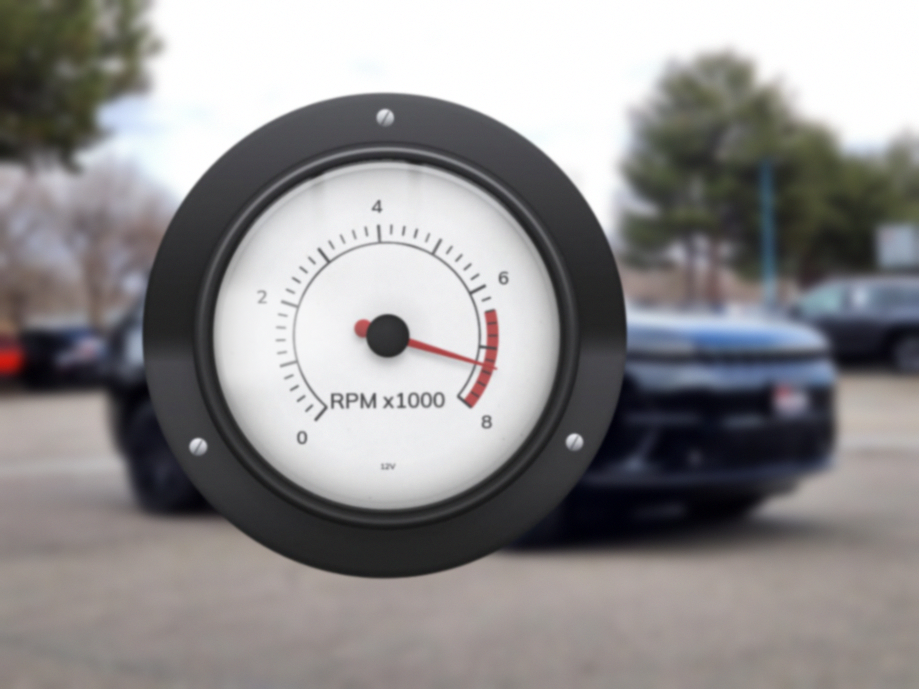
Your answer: 7300 rpm
